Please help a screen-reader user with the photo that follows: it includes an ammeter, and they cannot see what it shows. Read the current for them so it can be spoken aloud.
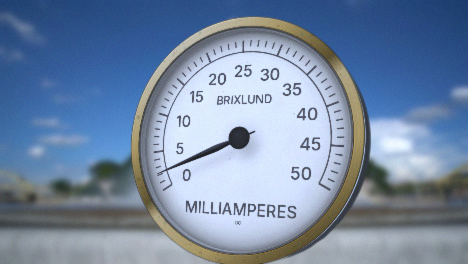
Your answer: 2 mA
